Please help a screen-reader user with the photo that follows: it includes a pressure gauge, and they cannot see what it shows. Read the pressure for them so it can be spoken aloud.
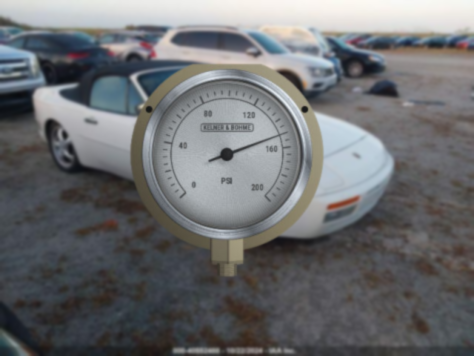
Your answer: 150 psi
